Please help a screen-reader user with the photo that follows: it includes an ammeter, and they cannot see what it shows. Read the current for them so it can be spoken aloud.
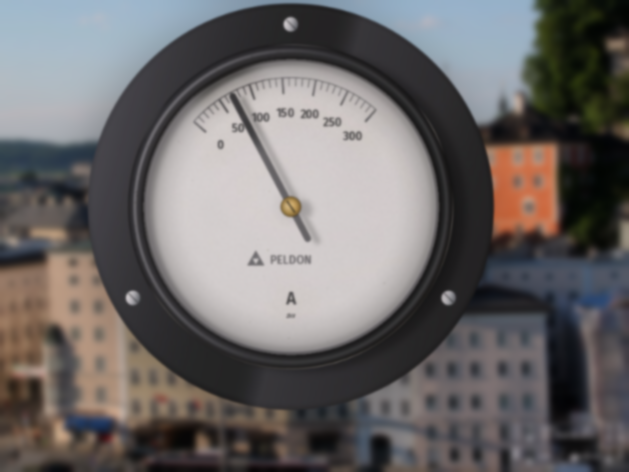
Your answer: 70 A
